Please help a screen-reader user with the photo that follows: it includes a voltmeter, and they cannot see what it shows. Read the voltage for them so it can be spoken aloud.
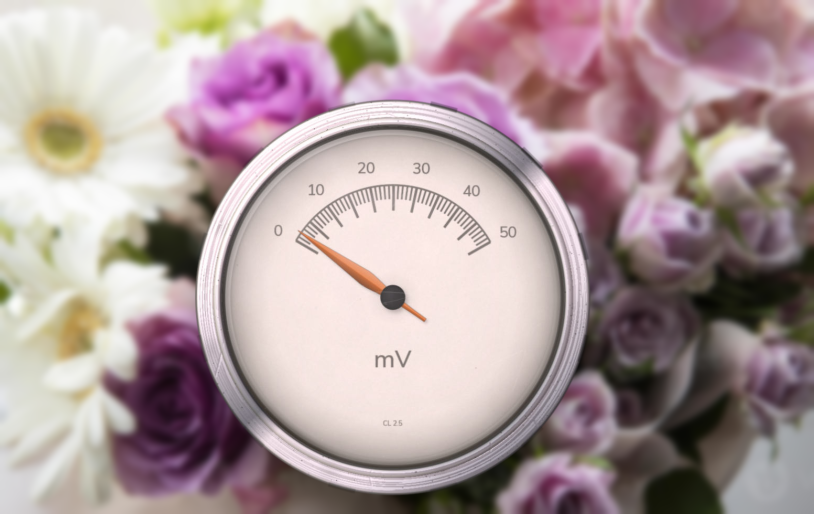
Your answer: 2 mV
